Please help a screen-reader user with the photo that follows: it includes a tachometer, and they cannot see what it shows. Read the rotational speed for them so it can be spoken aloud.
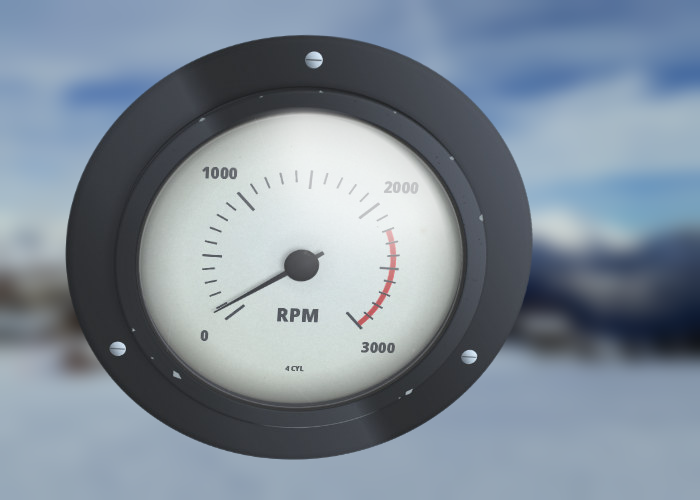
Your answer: 100 rpm
